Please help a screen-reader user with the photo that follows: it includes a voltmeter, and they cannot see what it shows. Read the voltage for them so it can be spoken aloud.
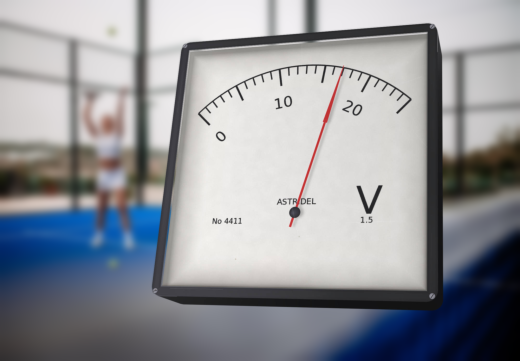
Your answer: 17 V
